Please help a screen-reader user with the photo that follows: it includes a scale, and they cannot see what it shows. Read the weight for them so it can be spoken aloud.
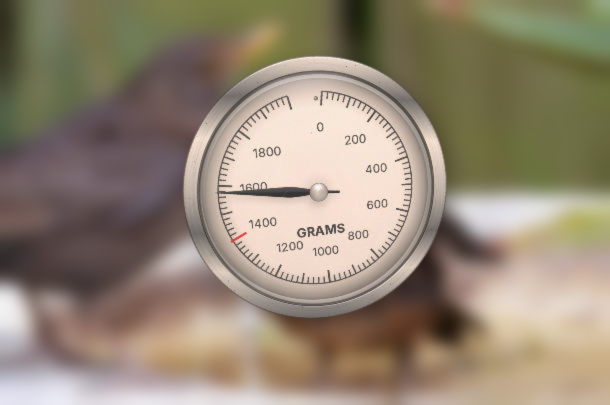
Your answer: 1580 g
